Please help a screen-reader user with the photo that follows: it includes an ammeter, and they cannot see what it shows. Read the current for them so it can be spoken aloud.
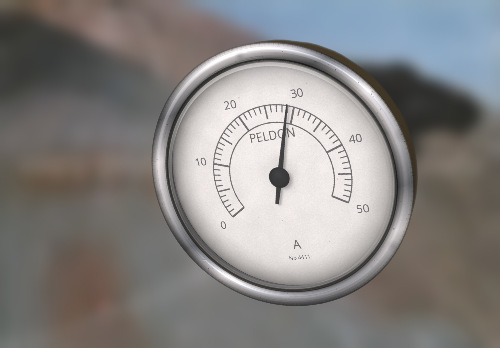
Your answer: 29 A
